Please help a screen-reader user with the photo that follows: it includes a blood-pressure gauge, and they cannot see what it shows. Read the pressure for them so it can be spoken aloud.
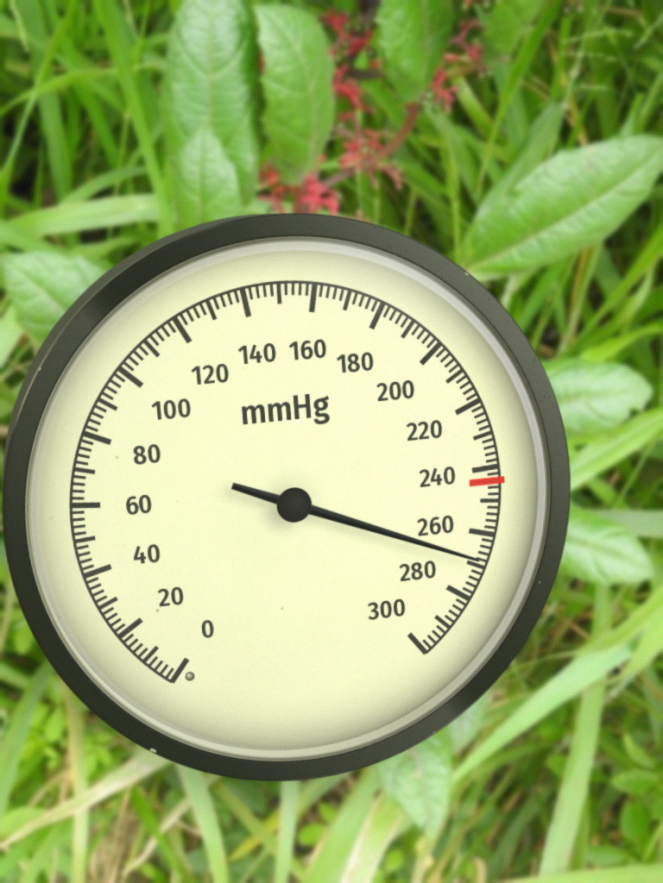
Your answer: 268 mmHg
